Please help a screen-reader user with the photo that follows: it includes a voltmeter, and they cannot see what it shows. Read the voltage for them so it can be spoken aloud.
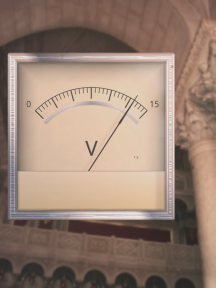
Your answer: 13 V
